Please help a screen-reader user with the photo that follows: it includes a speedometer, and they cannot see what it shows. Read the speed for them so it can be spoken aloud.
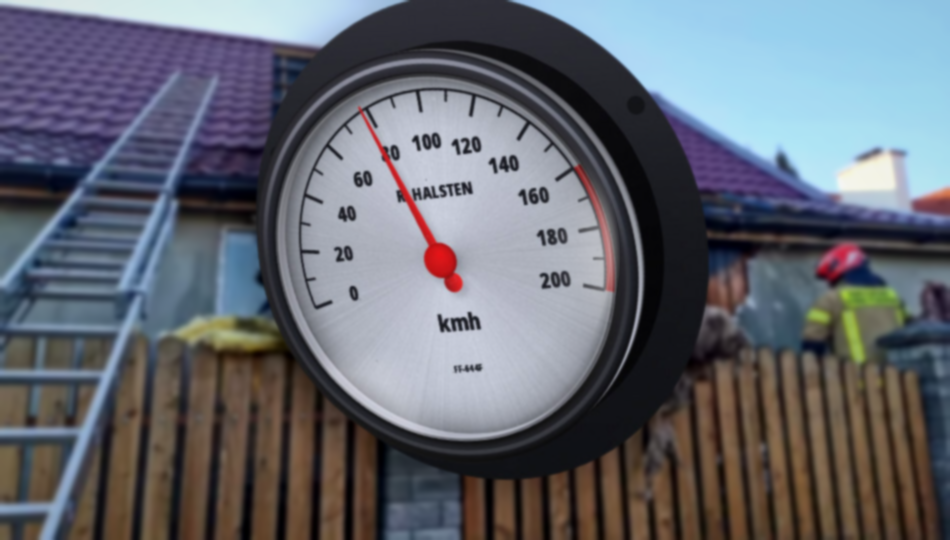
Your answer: 80 km/h
